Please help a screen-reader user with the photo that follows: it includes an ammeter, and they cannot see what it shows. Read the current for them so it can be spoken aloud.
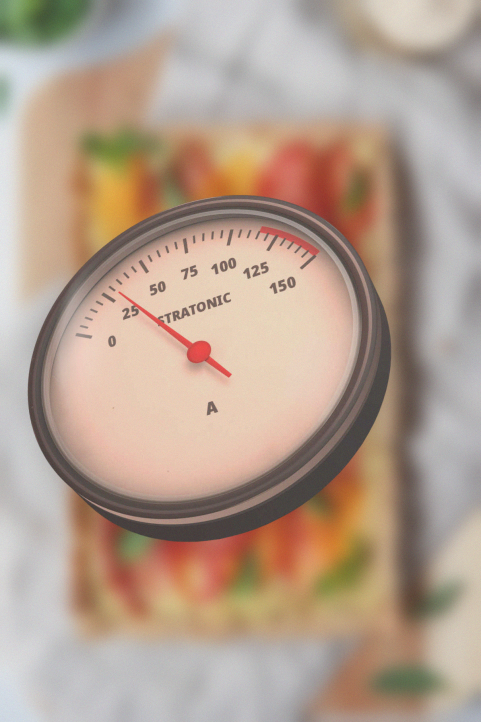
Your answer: 30 A
